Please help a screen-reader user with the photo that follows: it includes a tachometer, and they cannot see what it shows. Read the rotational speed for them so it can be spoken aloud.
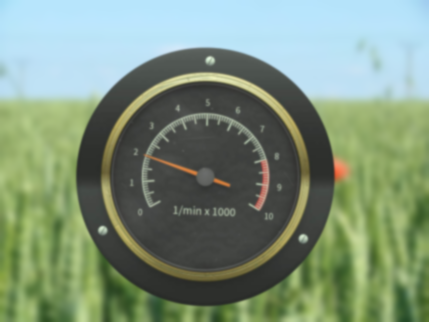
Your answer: 2000 rpm
